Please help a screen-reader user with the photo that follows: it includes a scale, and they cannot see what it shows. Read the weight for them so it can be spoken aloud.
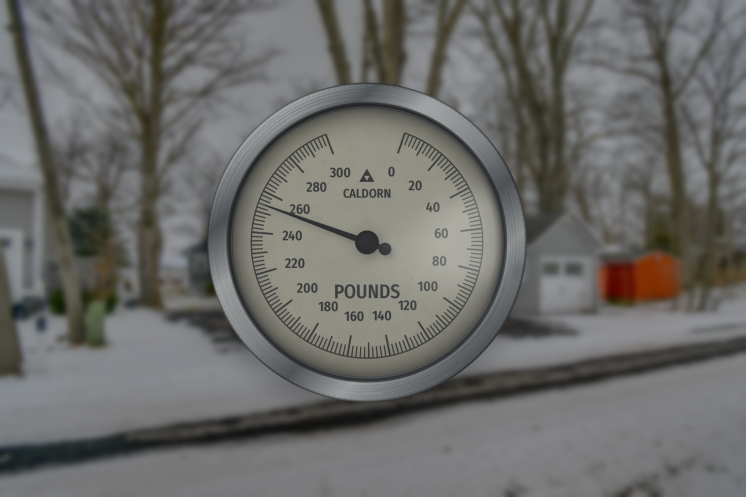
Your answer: 254 lb
